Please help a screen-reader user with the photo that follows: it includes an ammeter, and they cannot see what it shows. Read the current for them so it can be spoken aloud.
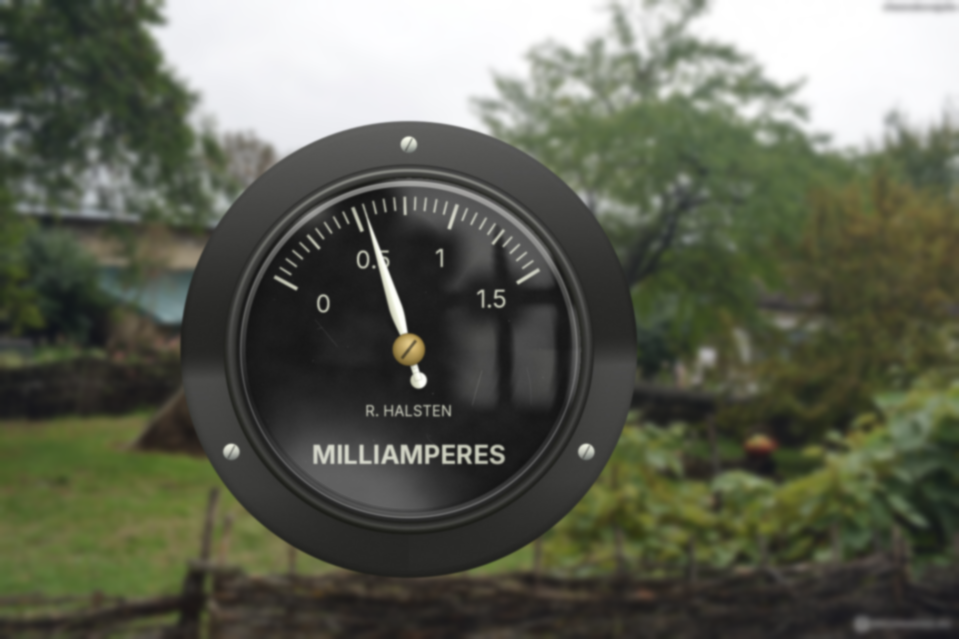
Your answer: 0.55 mA
